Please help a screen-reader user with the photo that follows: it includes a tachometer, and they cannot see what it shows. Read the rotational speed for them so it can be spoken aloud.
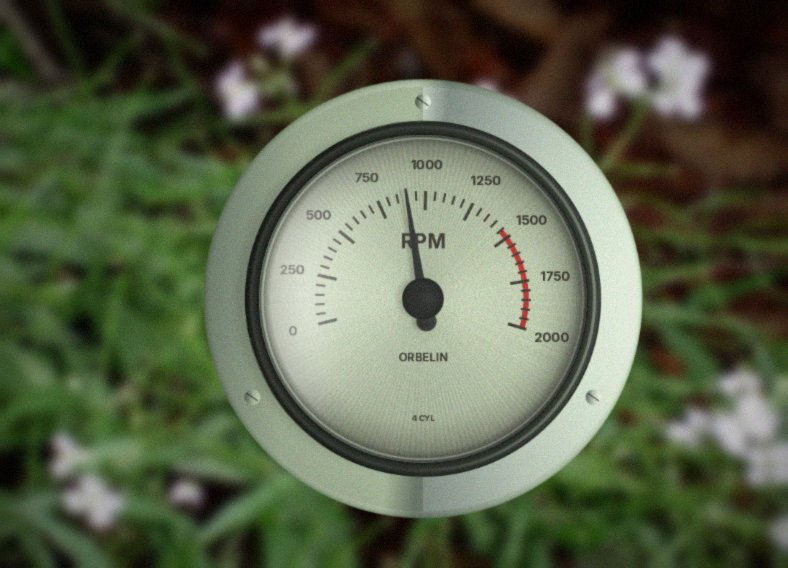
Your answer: 900 rpm
